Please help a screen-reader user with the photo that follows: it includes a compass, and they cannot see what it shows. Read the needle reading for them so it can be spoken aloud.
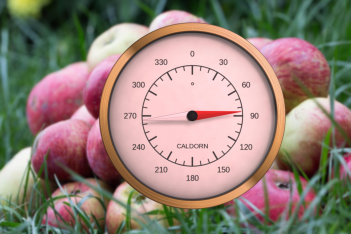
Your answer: 85 °
